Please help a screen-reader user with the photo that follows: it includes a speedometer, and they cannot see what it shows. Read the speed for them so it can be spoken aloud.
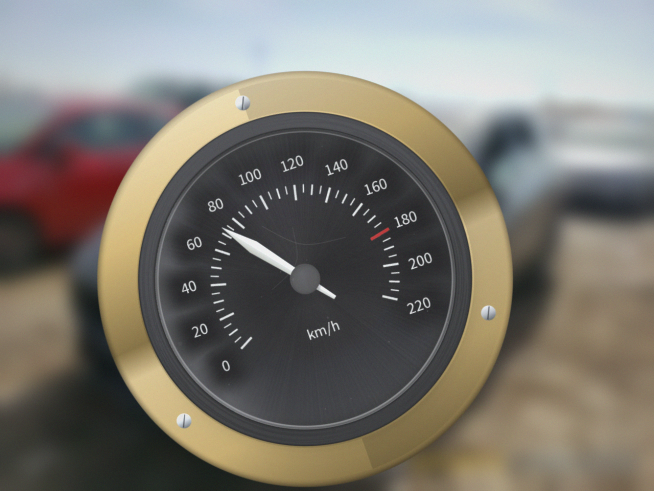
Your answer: 72.5 km/h
